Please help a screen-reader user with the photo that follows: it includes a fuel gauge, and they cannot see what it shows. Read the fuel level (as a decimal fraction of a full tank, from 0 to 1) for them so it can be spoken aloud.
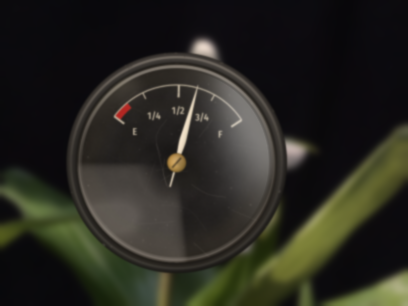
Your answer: 0.625
